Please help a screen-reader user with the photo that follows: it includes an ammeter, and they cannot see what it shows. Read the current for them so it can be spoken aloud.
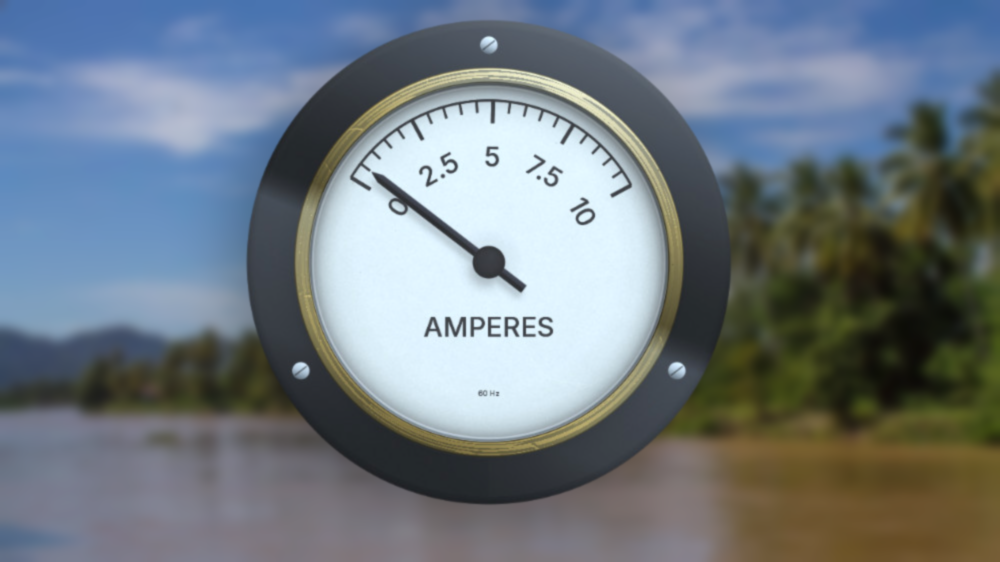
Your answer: 0.5 A
